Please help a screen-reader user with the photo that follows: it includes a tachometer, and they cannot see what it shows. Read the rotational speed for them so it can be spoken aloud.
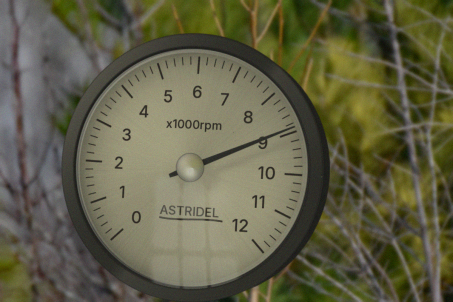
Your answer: 8900 rpm
